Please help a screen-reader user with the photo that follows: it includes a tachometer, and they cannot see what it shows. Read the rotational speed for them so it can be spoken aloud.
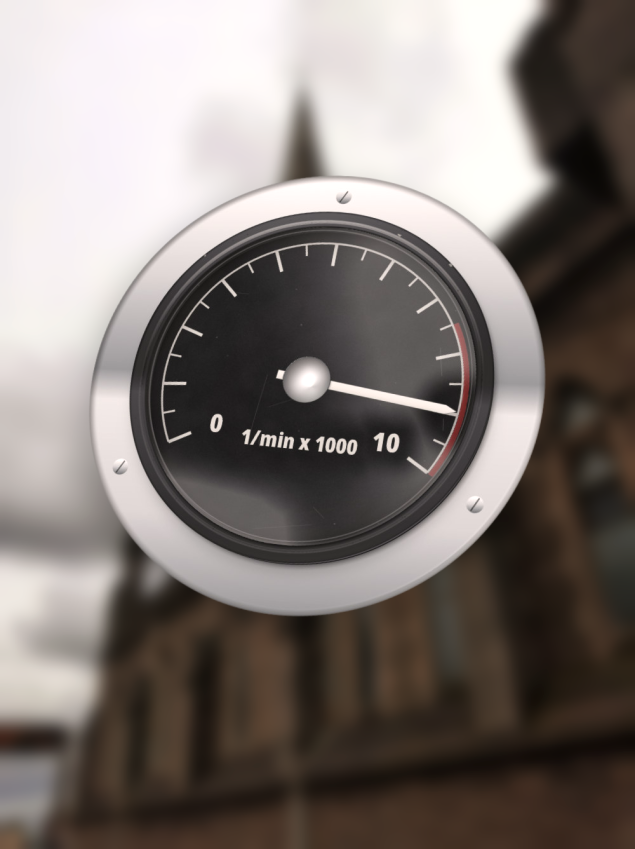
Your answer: 9000 rpm
